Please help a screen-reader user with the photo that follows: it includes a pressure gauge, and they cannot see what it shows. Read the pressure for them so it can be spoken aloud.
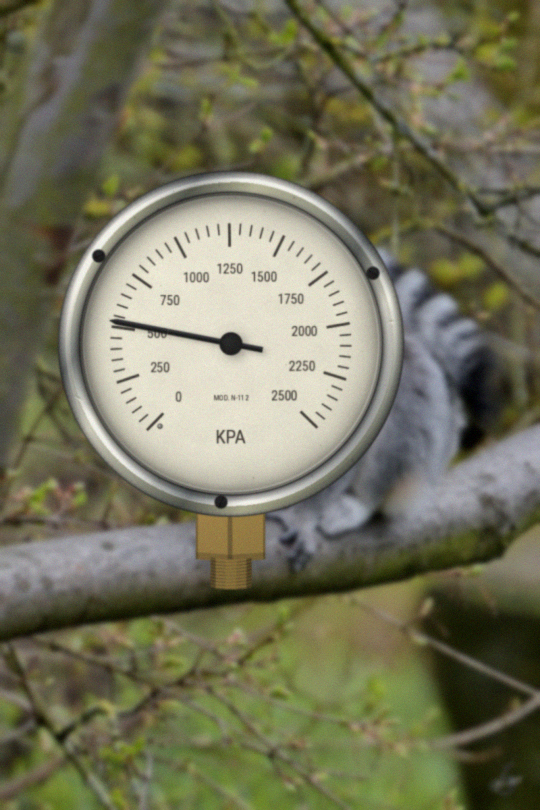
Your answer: 525 kPa
